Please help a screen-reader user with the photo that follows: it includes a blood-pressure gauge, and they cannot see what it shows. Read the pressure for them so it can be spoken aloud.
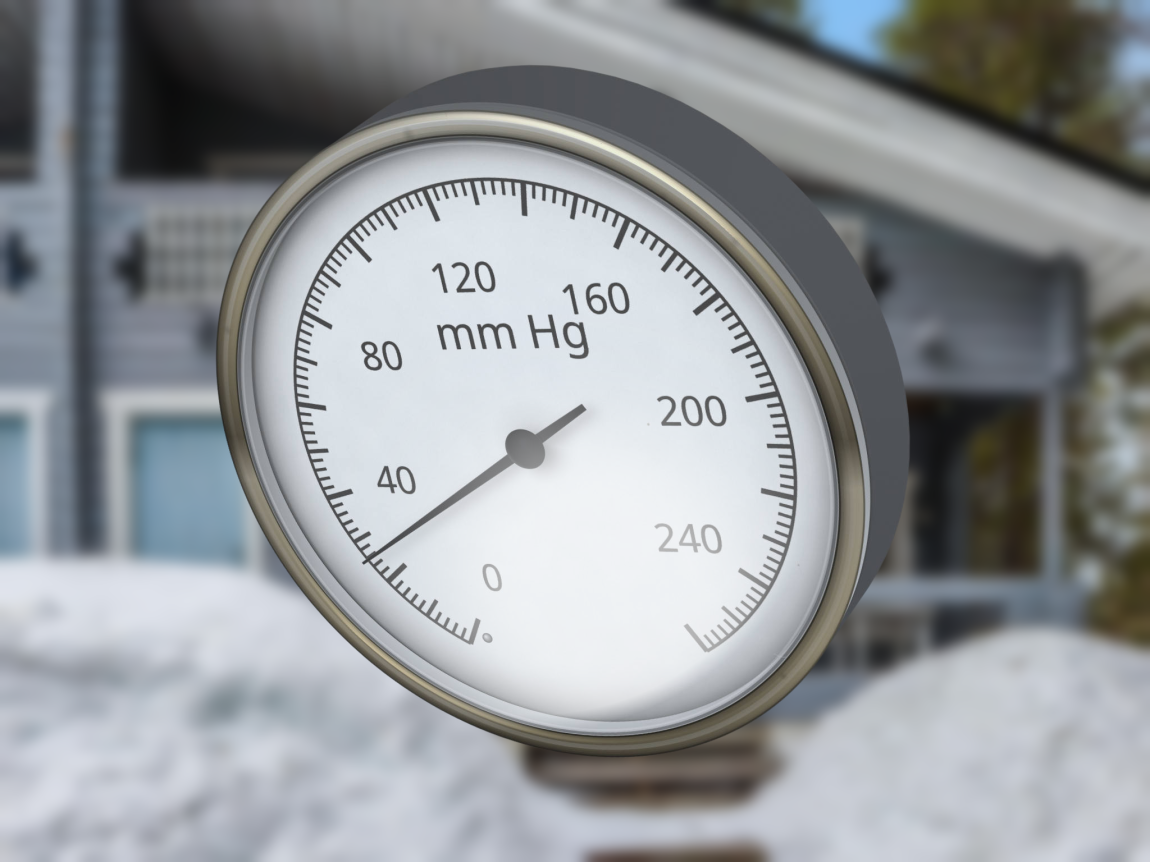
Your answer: 26 mmHg
